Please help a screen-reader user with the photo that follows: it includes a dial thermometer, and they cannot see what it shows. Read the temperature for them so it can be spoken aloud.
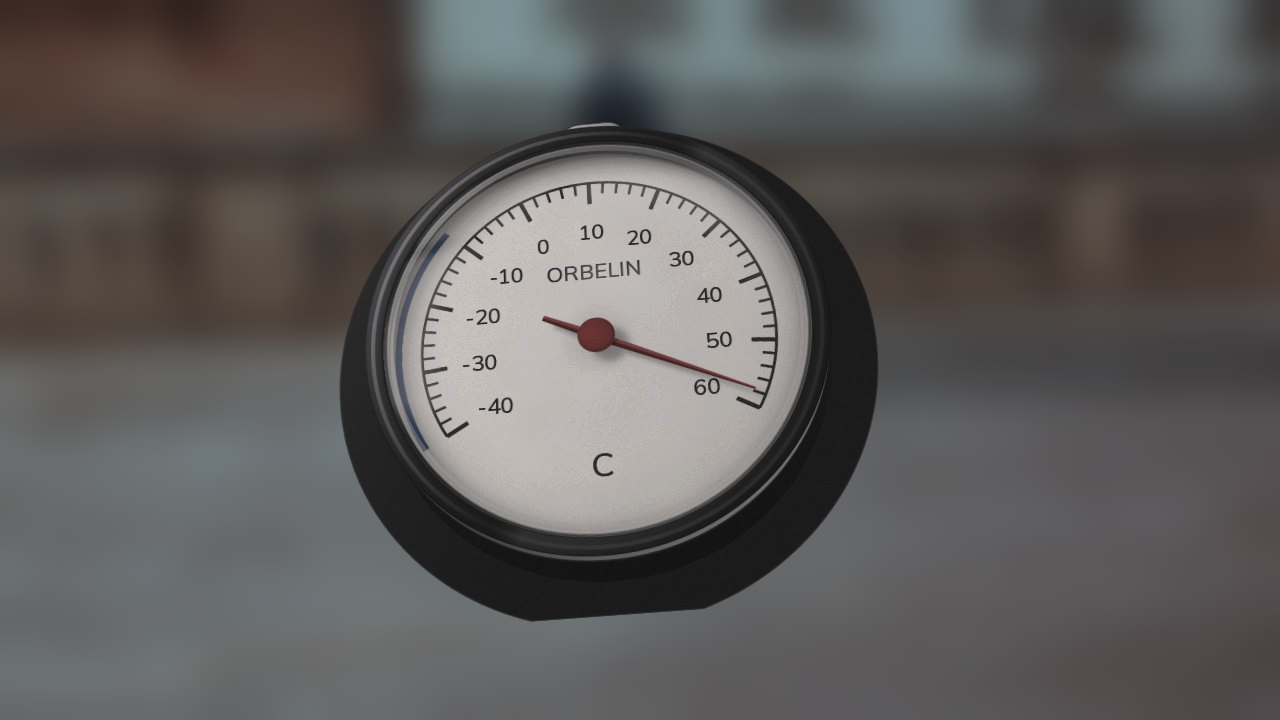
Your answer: 58 °C
